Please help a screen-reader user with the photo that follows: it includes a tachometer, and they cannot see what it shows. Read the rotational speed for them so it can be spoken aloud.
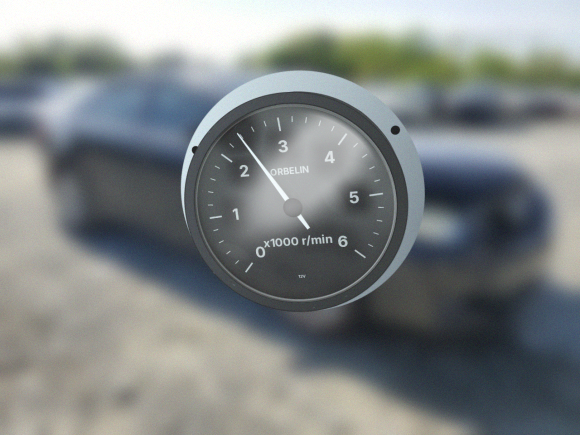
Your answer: 2400 rpm
